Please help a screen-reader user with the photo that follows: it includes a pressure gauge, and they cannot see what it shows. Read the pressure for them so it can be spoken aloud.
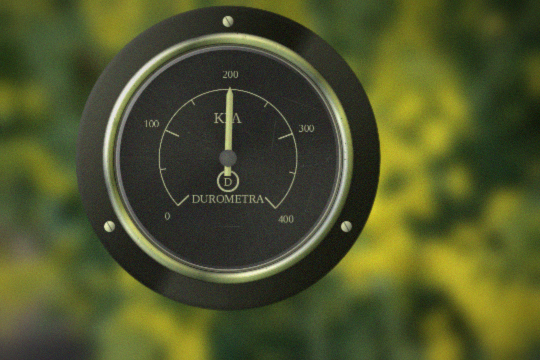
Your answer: 200 kPa
